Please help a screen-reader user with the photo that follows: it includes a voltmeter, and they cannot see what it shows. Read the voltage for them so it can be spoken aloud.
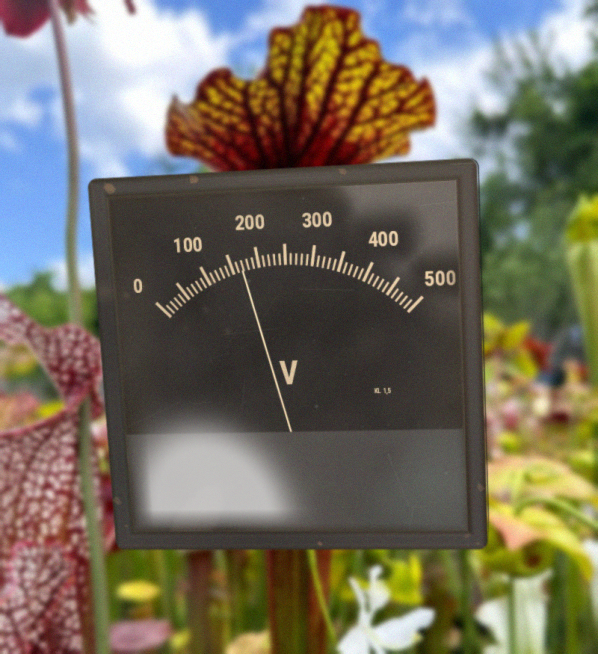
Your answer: 170 V
